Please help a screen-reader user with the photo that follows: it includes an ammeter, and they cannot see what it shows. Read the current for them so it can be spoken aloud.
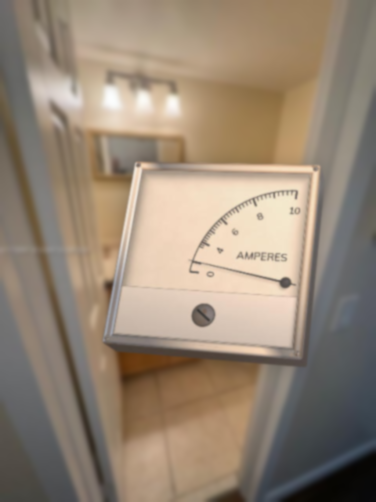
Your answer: 2 A
